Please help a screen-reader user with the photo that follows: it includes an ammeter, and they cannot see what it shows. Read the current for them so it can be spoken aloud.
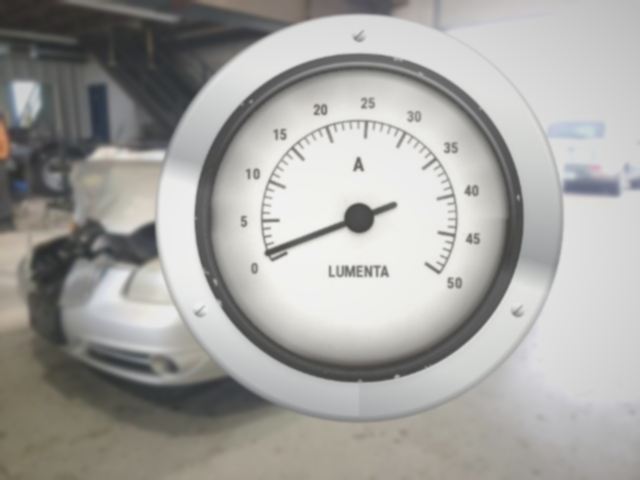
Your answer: 1 A
